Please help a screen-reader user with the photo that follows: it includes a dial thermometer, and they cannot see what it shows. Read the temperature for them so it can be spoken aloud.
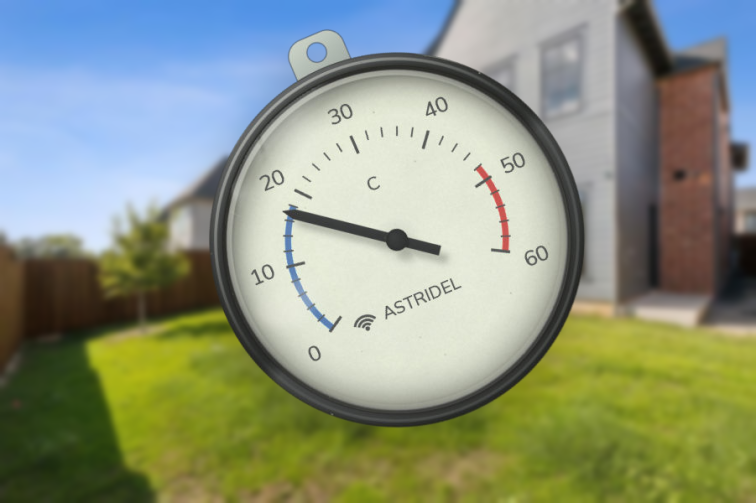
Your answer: 17 °C
